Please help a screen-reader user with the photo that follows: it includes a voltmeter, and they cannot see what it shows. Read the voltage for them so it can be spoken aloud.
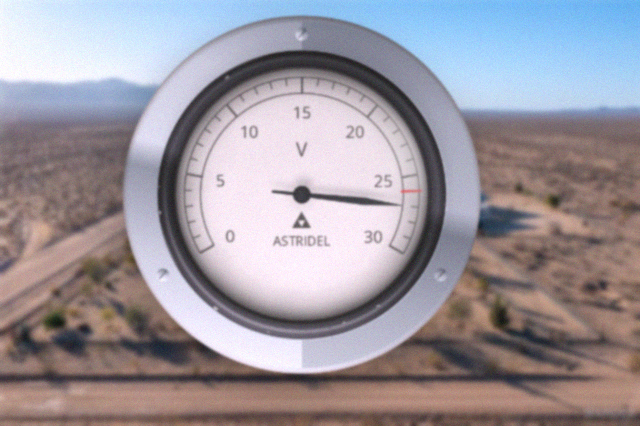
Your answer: 27 V
